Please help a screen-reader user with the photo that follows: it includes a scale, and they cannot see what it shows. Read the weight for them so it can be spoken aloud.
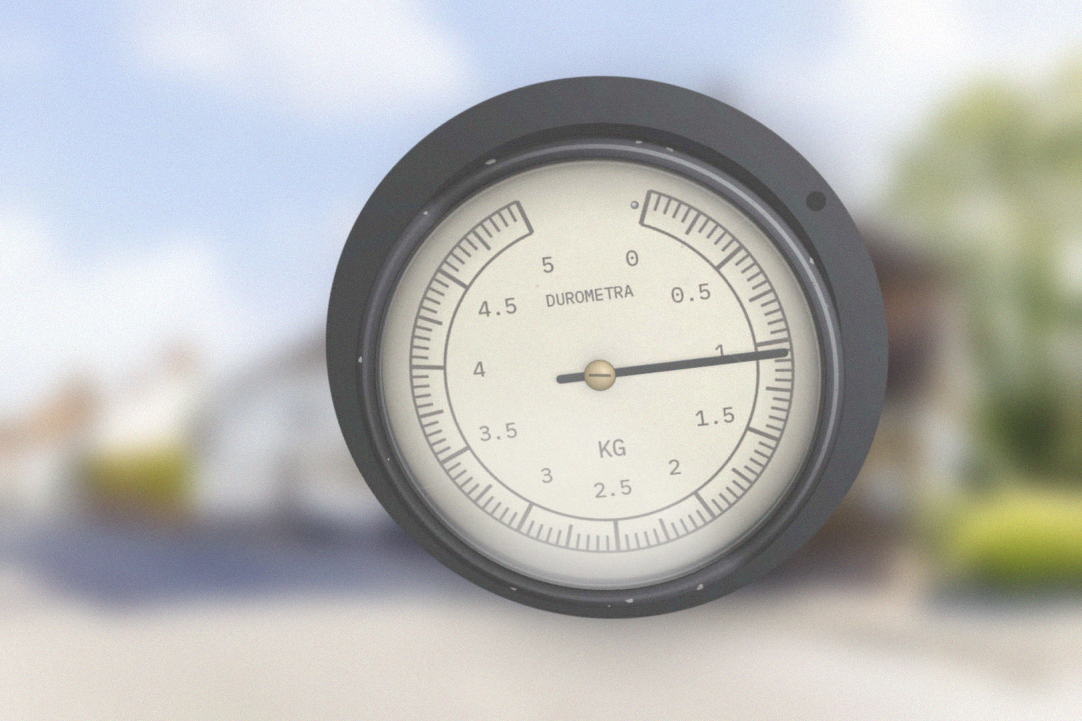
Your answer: 1.05 kg
